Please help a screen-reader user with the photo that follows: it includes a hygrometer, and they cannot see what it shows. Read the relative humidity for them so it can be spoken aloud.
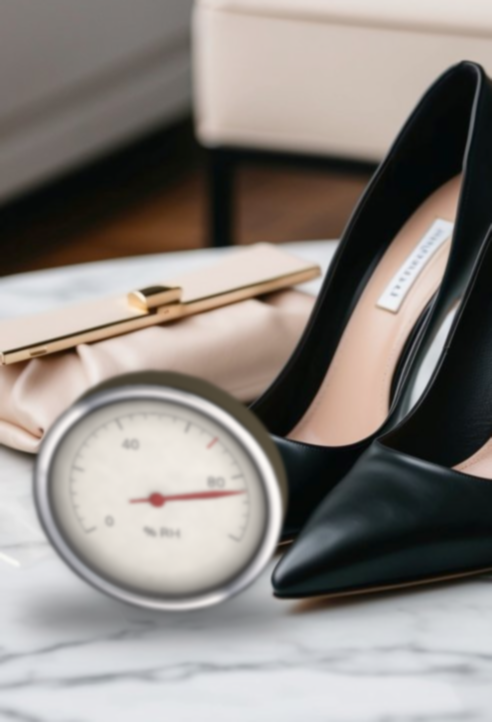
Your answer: 84 %
